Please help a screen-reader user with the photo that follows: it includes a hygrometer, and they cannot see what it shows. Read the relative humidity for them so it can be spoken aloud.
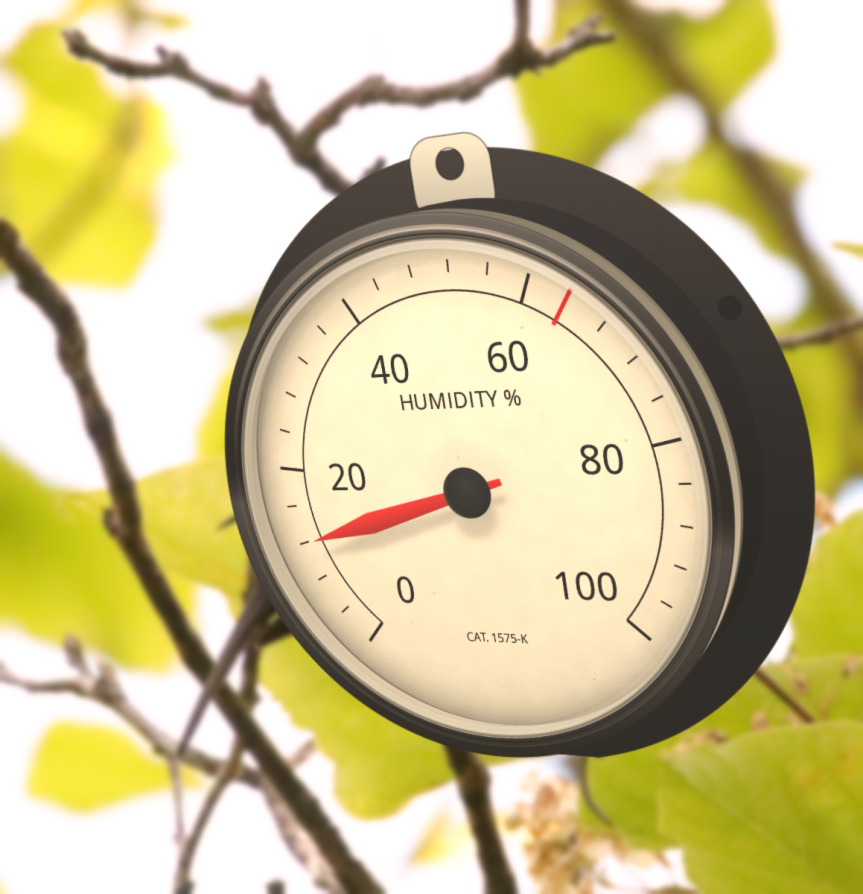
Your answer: 12 %
